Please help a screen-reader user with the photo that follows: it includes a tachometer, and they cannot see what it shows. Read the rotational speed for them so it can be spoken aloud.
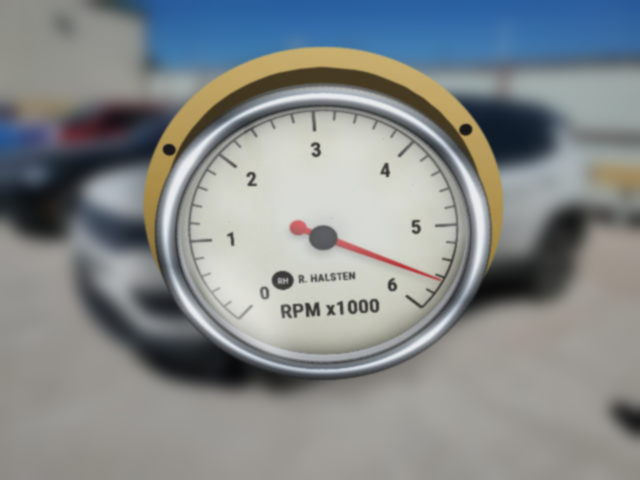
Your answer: 5600 rpm
